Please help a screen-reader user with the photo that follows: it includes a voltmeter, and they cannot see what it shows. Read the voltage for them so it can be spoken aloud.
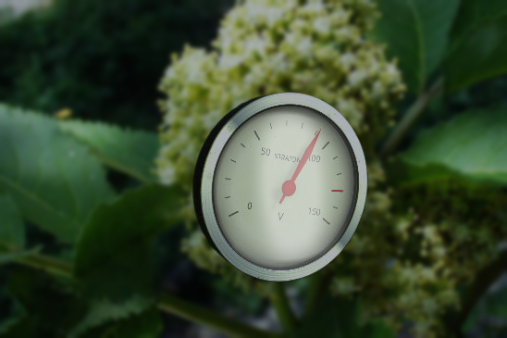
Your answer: 90 V
